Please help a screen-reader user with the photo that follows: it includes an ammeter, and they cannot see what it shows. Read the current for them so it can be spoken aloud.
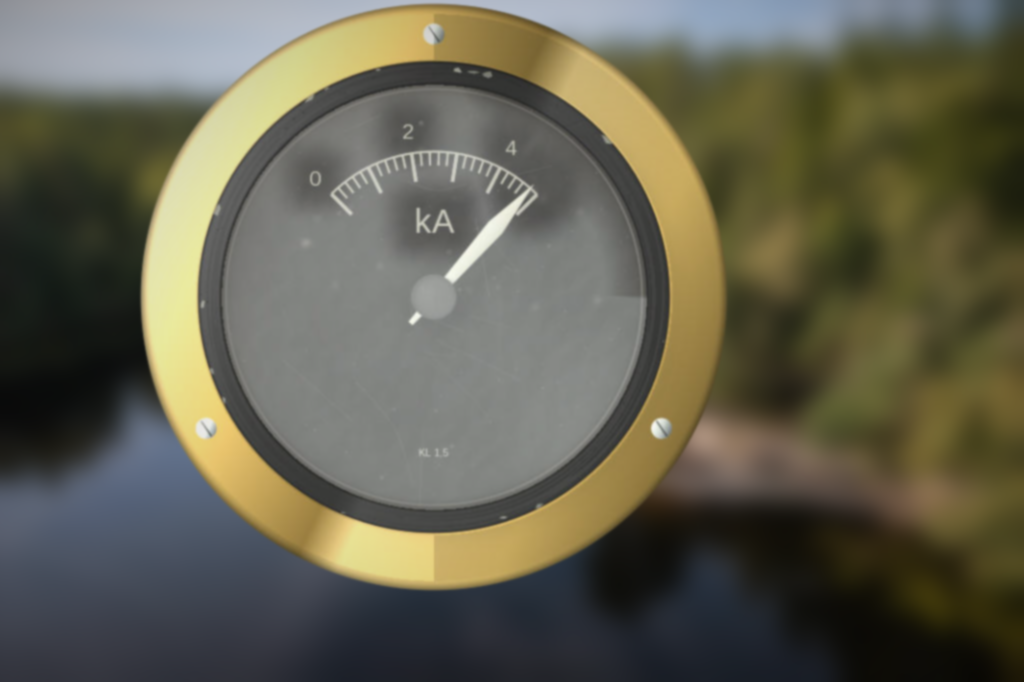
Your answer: 4.8 kA
